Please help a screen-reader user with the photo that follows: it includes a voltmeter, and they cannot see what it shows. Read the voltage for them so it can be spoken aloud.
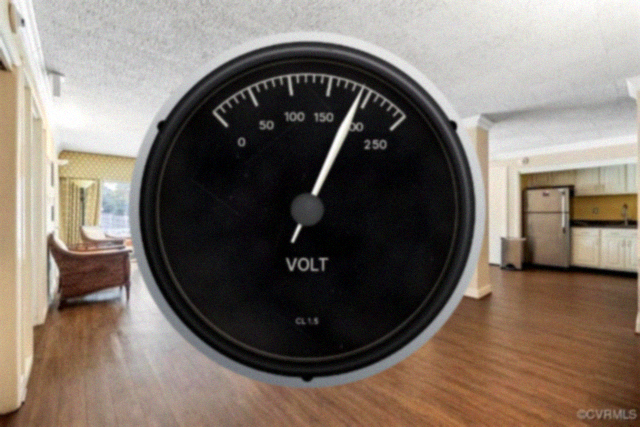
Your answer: 190 V
